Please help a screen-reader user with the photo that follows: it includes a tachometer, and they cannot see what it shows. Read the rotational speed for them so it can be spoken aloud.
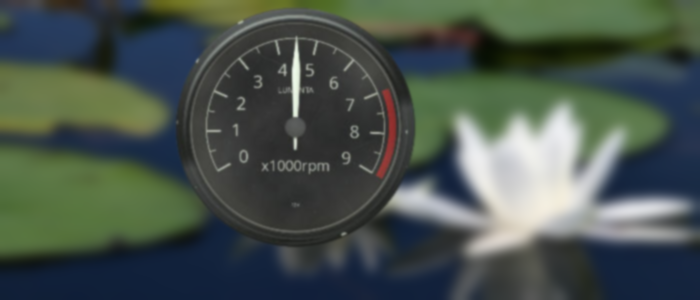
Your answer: 4500 rpm
